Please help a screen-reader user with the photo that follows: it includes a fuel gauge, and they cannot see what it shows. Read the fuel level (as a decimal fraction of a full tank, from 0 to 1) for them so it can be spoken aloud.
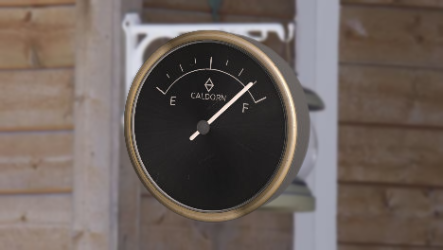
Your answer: 0.875
